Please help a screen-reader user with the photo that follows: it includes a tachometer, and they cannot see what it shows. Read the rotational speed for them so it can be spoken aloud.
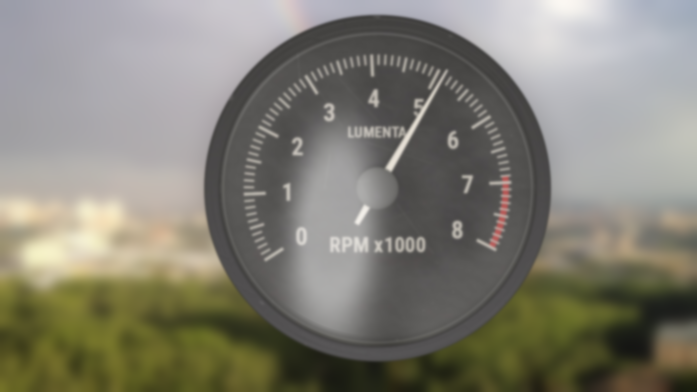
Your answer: 5100 rpm
